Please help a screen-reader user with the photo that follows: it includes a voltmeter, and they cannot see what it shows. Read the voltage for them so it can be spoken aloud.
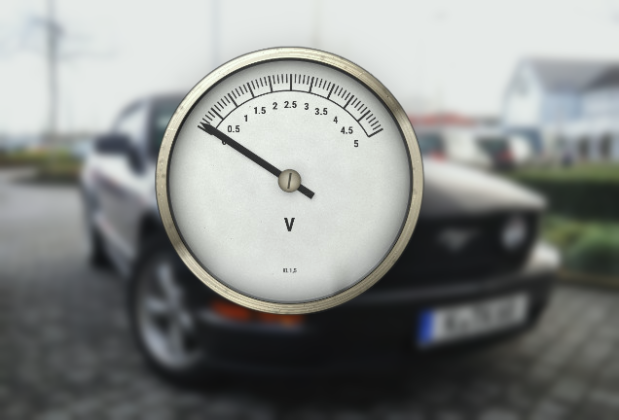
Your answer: 0.1 V
